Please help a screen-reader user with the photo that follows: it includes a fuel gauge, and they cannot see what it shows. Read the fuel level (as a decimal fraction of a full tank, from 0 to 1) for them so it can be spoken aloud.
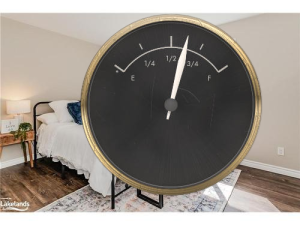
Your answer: 0.625
